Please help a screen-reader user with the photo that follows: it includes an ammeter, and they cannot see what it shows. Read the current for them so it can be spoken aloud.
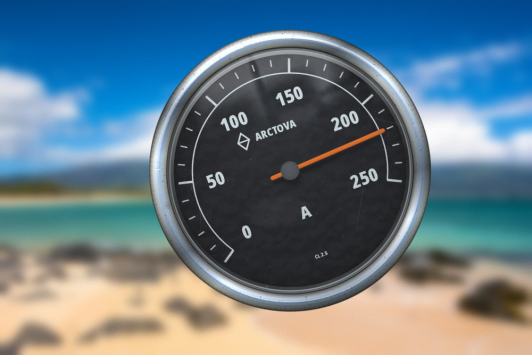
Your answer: 220 A
